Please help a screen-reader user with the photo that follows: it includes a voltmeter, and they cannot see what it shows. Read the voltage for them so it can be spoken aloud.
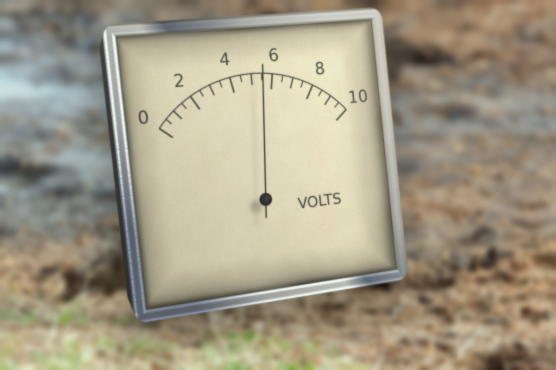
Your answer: 5.5 V
